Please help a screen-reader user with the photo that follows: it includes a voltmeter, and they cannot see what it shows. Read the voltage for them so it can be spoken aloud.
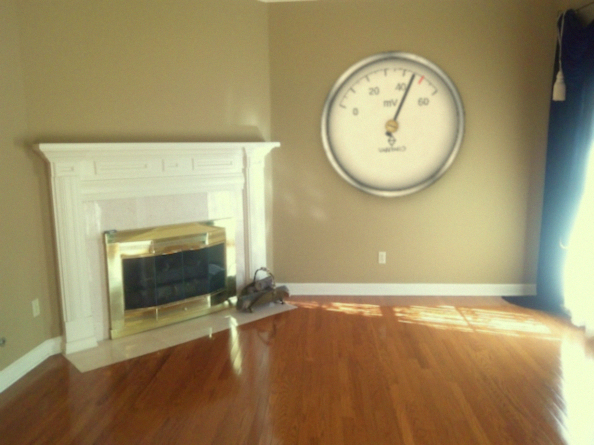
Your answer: 45 mV
